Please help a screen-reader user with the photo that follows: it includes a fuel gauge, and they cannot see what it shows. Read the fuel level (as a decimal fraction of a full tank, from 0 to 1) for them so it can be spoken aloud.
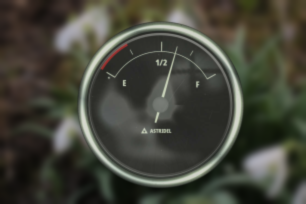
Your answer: 0.625
